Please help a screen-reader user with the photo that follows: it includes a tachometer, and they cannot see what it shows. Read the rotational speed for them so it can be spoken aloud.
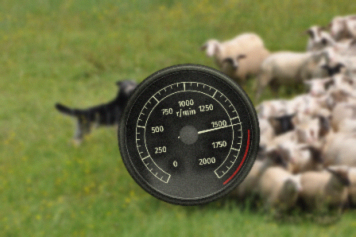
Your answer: 1550 rpm
